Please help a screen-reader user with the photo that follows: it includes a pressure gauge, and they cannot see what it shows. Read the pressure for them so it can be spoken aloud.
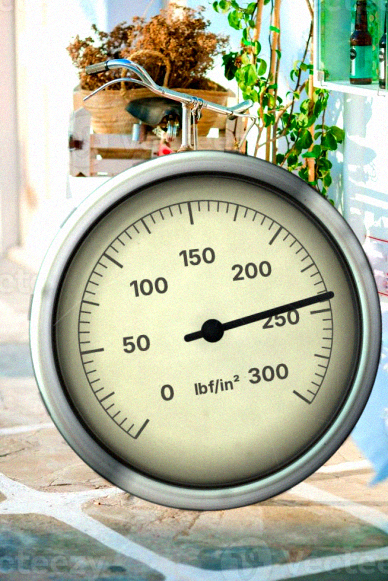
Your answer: 242.5 psi
